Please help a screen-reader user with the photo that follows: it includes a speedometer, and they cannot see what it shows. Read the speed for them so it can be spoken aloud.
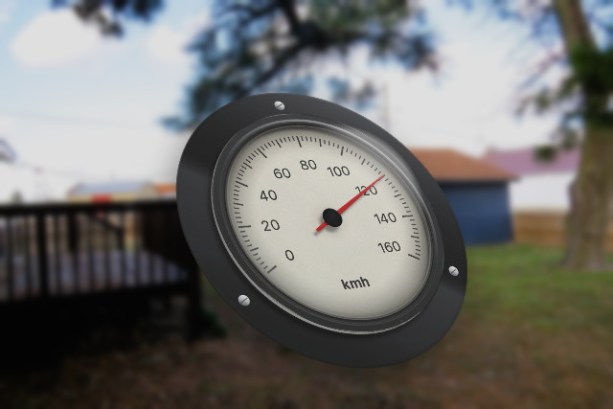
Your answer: 120 km/h
